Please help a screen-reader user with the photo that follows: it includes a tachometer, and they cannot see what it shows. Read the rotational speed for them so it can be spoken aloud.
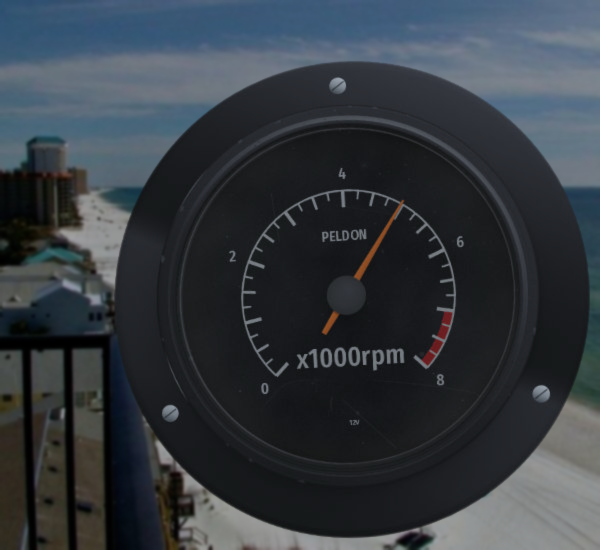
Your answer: 5000 rpm
